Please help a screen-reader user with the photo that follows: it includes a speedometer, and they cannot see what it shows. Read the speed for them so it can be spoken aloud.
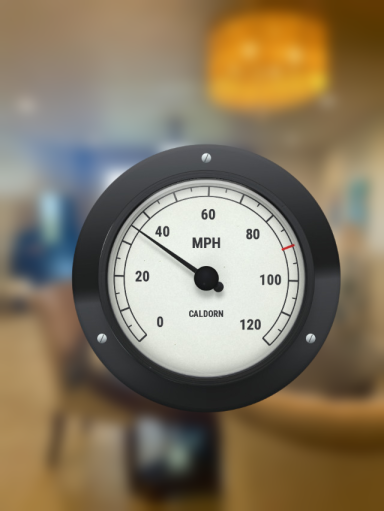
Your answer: 35 mph
